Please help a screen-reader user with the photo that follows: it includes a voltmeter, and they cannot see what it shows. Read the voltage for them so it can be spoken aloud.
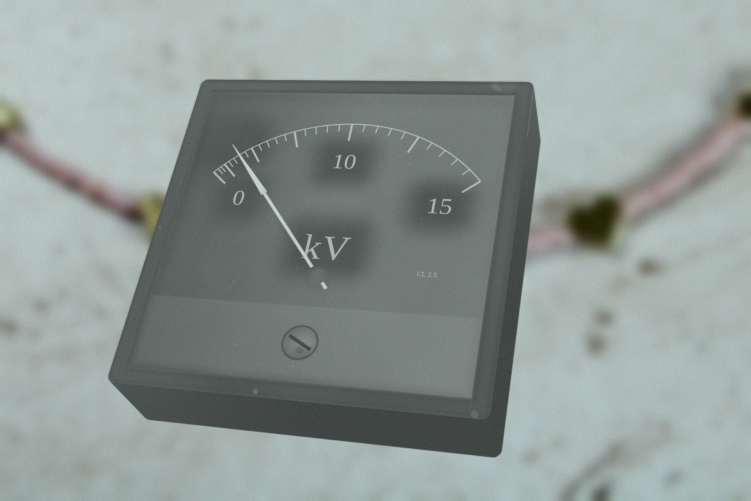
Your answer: 4 kV
